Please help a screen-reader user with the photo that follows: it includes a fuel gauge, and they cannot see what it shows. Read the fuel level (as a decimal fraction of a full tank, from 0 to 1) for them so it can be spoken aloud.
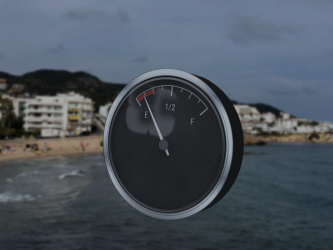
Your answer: 0.125
